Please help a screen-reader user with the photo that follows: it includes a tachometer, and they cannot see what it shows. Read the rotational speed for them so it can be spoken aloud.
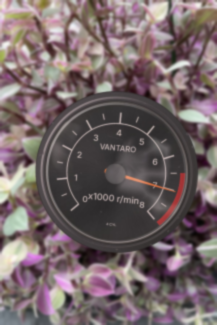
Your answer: 7000 rpm
